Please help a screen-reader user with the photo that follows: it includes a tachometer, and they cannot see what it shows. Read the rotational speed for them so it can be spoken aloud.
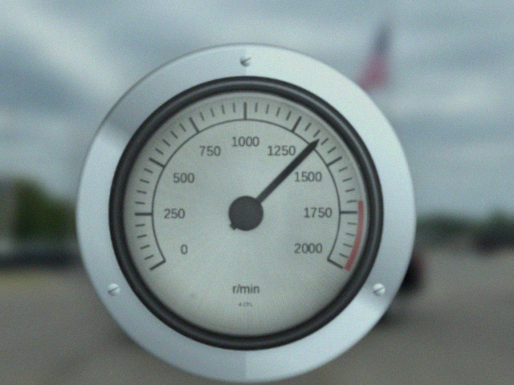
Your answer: 1375 rpm
